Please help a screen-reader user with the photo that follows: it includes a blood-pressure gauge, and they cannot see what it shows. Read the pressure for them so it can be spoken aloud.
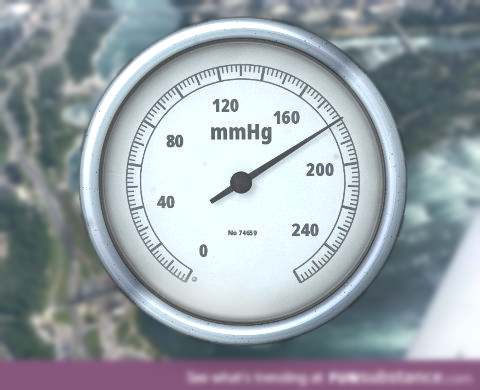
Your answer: 180 mmHg
